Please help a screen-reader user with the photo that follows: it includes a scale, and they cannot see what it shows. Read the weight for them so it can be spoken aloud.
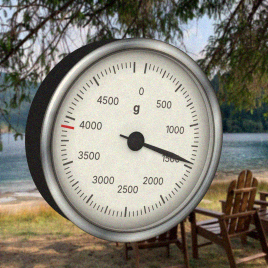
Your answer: 1450 g
